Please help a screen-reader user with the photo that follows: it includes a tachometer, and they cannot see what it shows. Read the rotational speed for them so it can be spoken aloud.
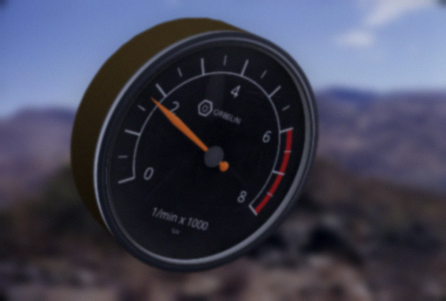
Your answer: 1750 rpm
